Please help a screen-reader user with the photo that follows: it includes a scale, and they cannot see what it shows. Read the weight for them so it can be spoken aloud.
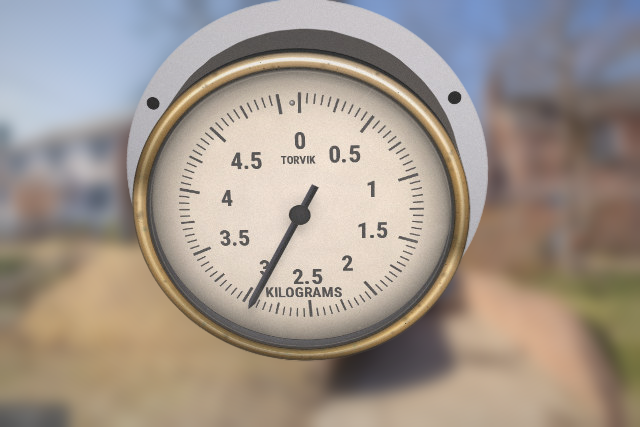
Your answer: 2.95 kg
